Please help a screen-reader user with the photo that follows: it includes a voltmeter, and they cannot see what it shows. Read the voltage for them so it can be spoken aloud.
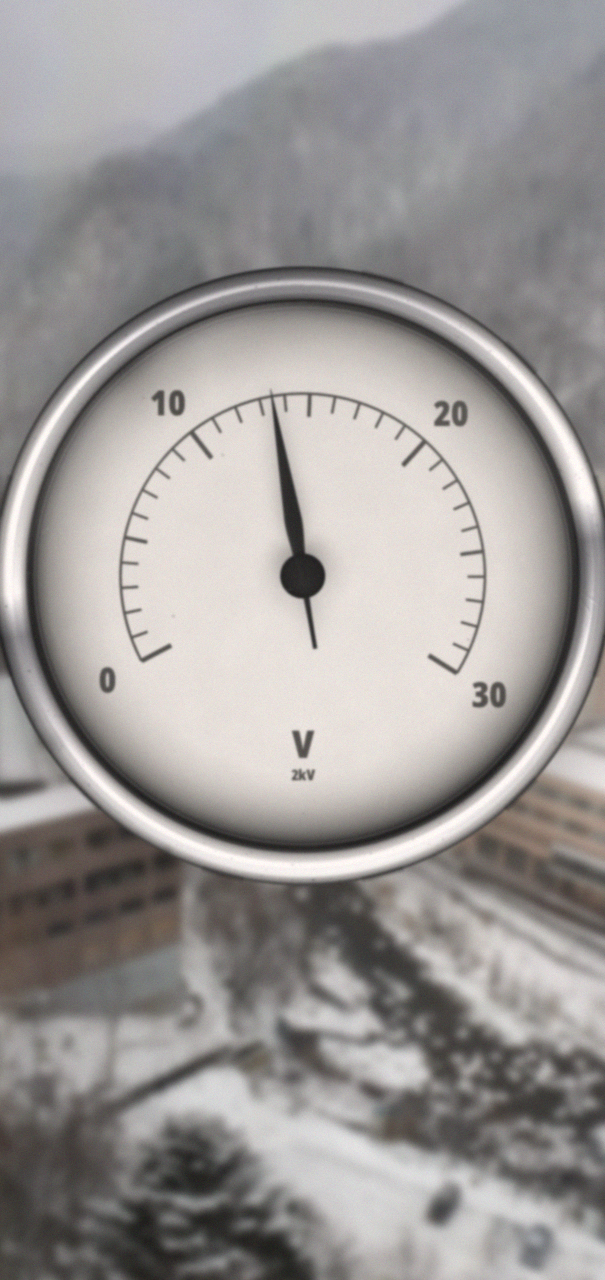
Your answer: 13.5 V
